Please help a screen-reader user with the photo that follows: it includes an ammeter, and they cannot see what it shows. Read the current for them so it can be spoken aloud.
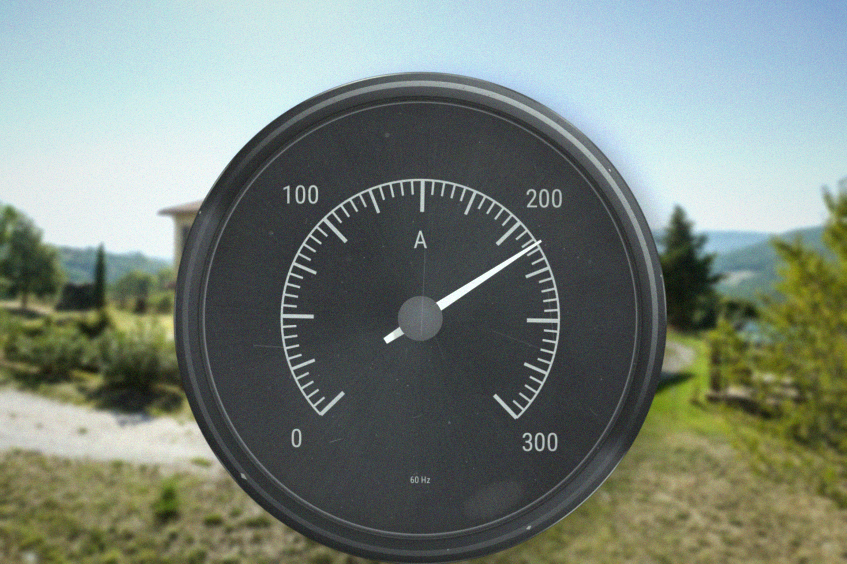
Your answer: 212.5 A
